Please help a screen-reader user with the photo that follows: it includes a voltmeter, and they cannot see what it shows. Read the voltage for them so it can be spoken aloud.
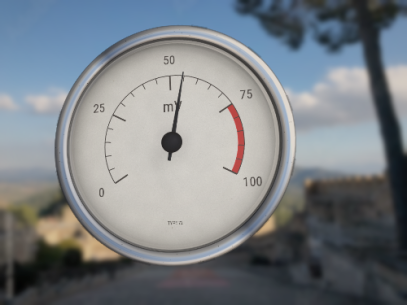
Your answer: 55 mV
